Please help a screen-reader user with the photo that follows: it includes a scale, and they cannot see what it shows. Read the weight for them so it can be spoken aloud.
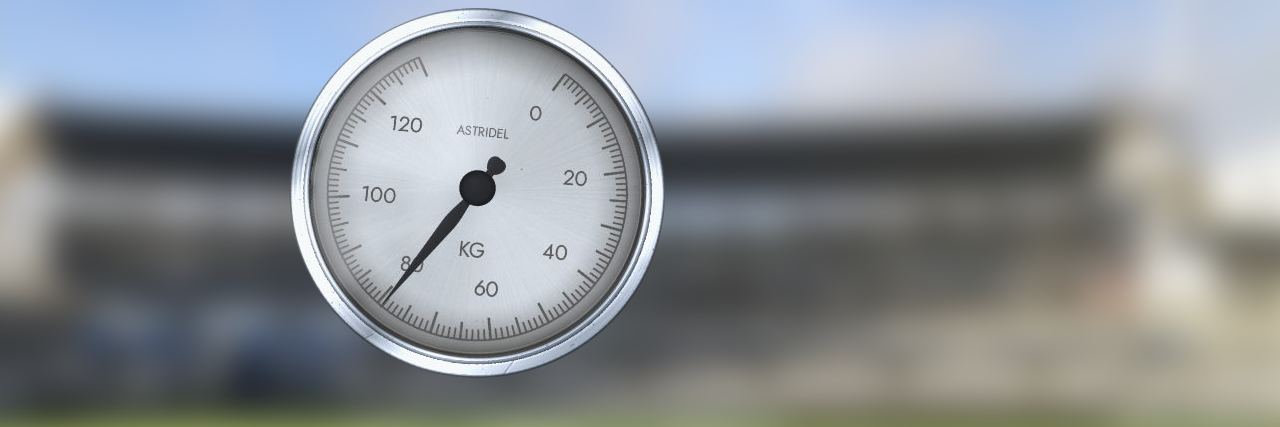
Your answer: 79 kg
